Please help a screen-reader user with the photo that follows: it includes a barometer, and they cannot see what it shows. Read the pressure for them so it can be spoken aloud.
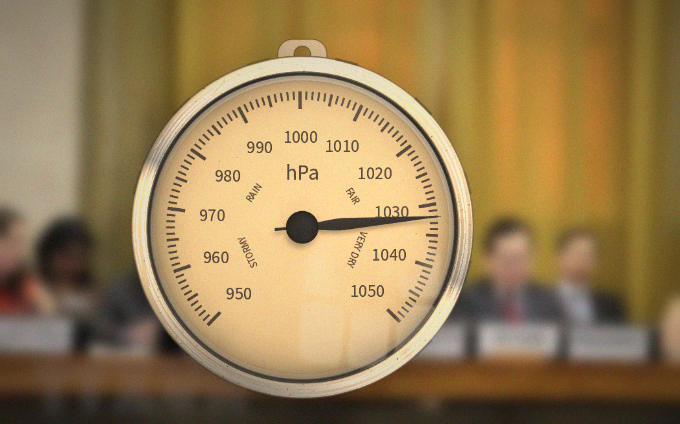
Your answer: 1032 hPa
